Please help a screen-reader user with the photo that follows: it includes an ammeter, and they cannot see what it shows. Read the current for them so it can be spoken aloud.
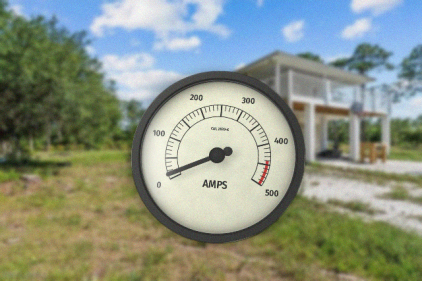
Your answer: 10 A
